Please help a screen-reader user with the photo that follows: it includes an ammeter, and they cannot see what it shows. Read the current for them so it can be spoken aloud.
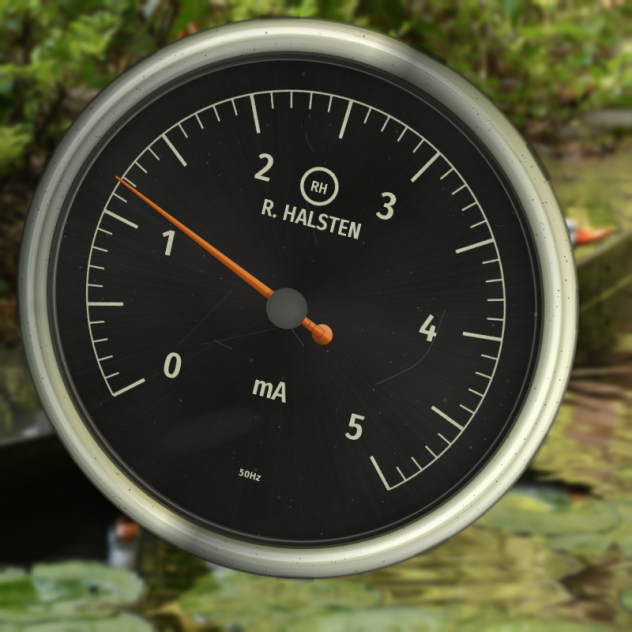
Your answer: 1.2 mA
